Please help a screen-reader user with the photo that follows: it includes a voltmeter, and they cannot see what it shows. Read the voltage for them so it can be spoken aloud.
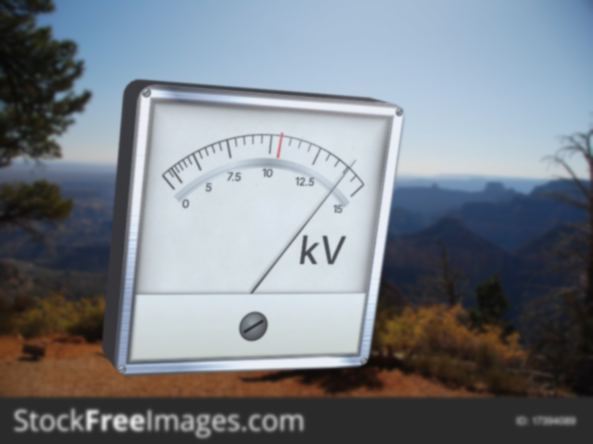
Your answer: 14 kV
